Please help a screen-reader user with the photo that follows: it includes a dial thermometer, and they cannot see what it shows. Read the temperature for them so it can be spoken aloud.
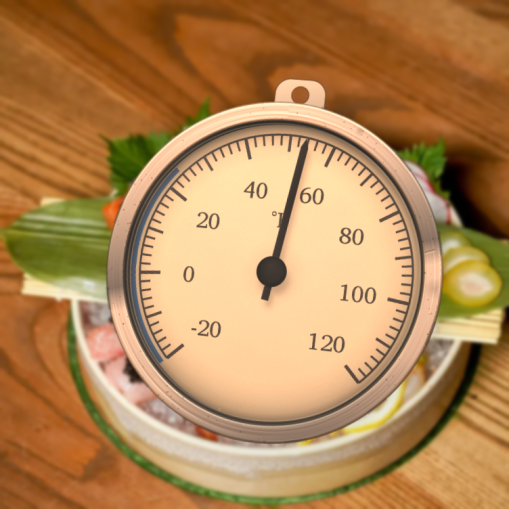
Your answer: 54 °F
